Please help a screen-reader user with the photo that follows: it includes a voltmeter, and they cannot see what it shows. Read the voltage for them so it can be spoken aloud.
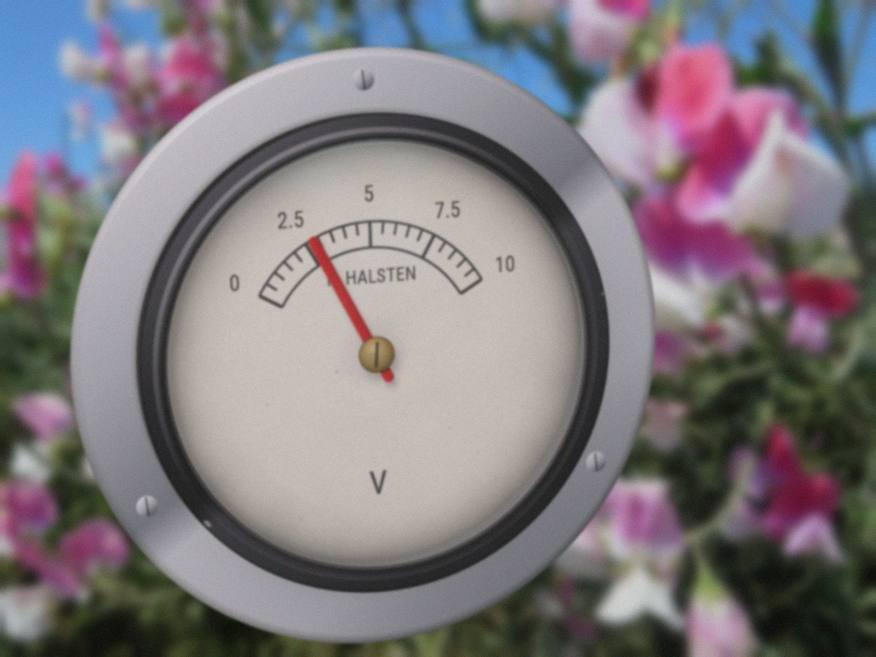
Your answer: 2.75 V
